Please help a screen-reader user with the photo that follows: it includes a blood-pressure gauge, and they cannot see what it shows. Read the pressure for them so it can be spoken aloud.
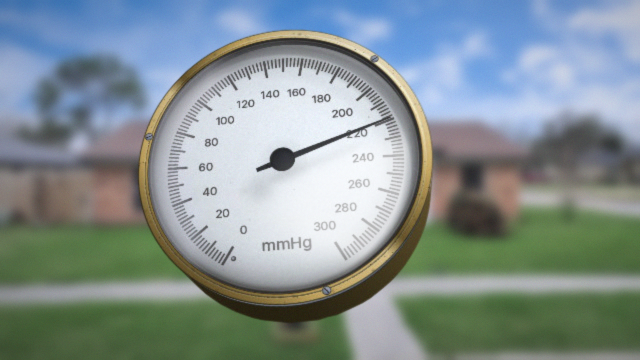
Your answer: 220 mmHg
